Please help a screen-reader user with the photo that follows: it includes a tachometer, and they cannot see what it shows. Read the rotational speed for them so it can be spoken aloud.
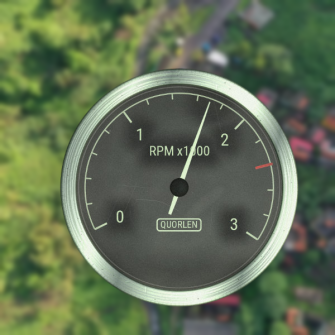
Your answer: 1700 rpm
